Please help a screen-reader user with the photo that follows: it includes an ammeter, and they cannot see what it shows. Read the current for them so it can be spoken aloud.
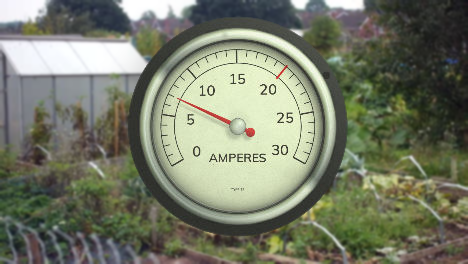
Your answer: 7 A
